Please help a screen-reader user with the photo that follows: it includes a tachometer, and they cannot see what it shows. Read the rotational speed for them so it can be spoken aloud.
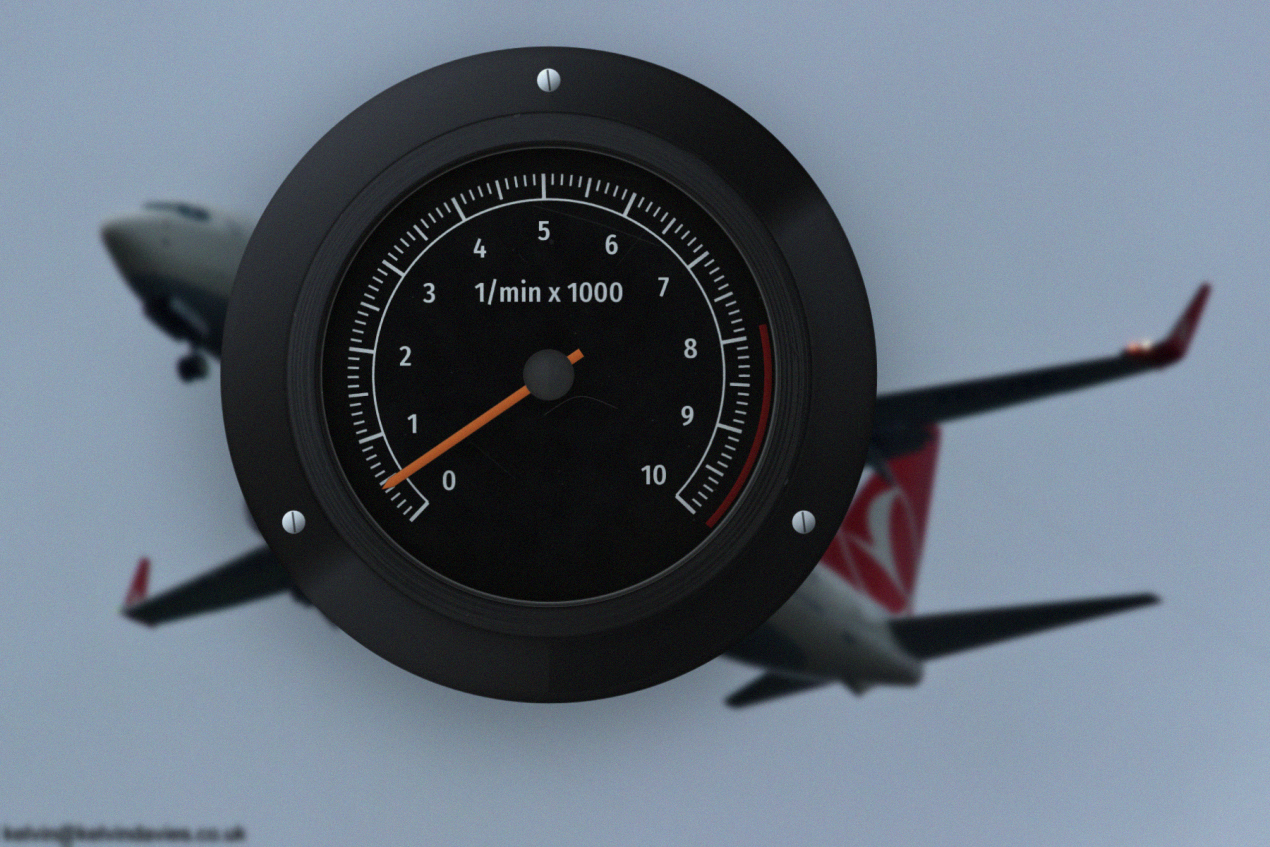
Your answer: 450 rpm
